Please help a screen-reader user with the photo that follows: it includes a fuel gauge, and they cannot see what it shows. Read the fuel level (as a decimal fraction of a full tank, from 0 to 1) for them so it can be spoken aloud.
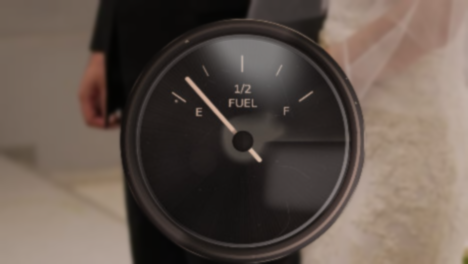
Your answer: 0.125
